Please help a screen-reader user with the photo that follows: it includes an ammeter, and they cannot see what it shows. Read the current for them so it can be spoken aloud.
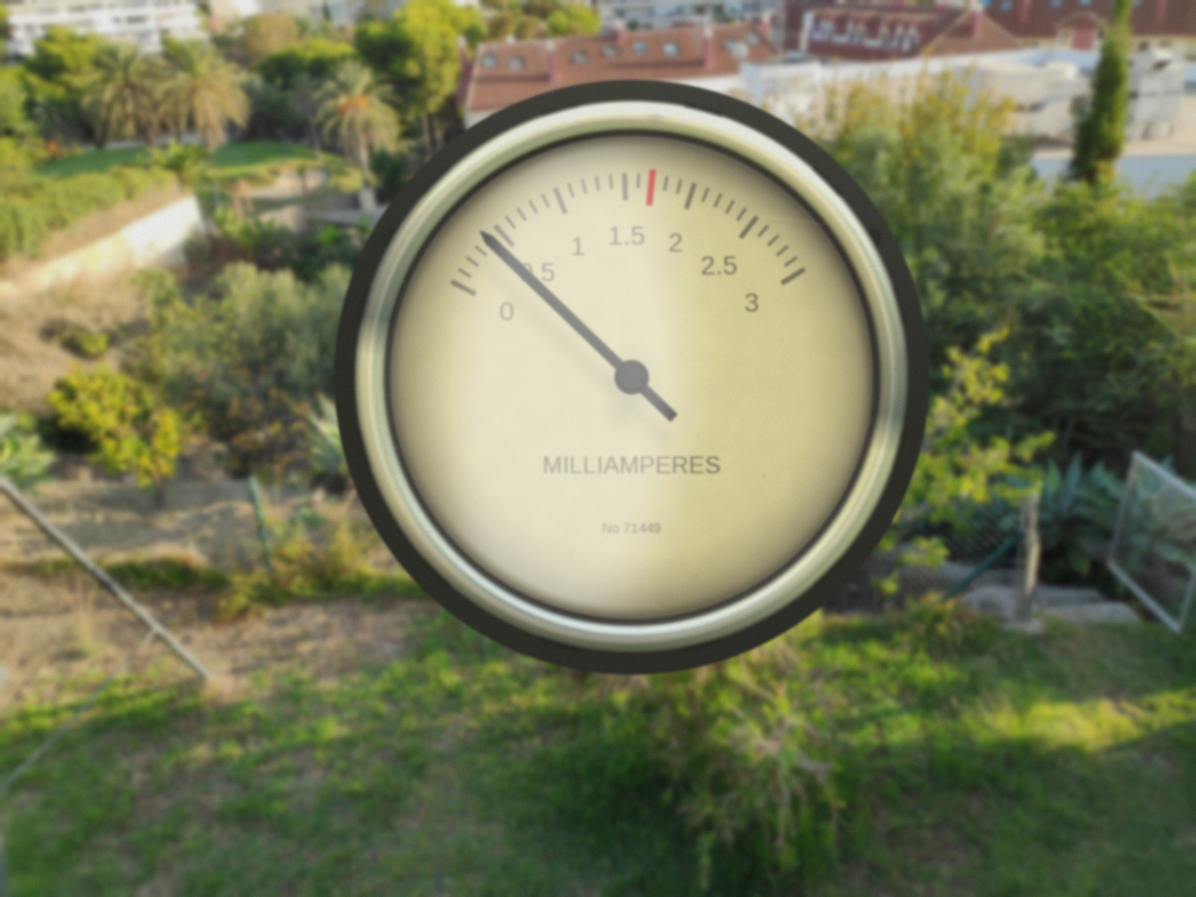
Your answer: 0.4 mA
